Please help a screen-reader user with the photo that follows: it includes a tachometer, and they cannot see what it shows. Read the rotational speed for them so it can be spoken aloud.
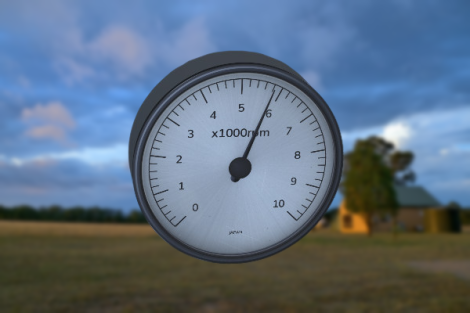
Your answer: 5800 rpm
